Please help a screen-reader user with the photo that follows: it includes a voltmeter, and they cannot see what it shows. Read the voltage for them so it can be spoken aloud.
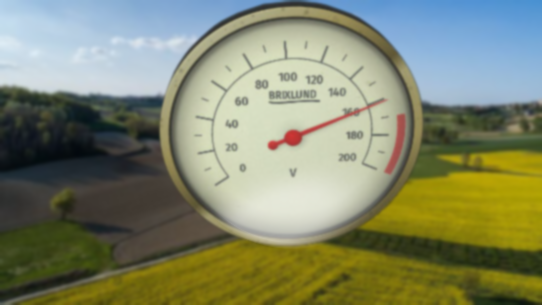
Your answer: 160 V
